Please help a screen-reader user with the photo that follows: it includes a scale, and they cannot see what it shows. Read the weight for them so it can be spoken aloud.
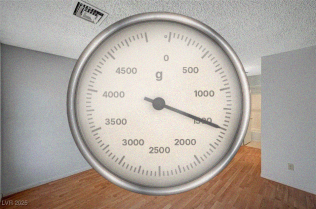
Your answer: 1500 g
